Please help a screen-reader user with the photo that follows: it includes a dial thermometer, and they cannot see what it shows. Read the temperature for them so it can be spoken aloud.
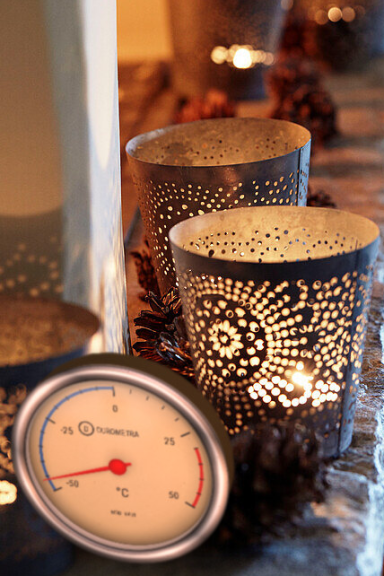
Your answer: -45 °C
